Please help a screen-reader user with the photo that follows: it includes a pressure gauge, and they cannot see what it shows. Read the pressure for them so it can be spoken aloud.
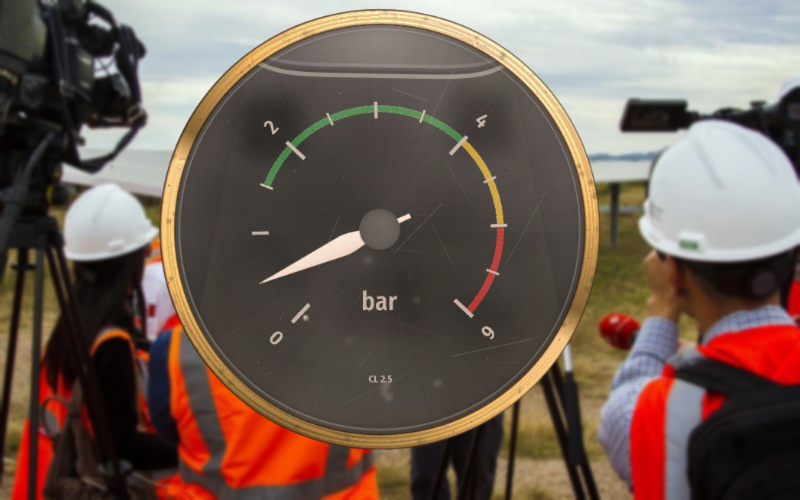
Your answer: 0.5 bar
